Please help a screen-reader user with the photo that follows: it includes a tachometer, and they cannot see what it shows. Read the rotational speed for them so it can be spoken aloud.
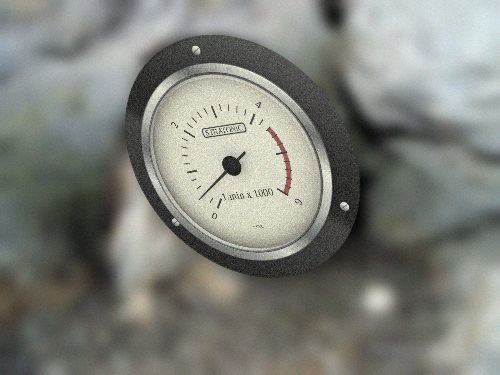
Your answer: 400 rpm
